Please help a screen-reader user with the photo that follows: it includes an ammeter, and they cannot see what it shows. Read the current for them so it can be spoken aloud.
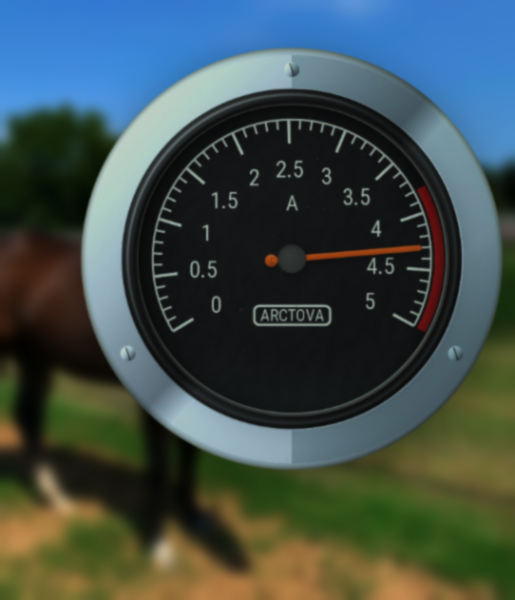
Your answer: 4.3 A
